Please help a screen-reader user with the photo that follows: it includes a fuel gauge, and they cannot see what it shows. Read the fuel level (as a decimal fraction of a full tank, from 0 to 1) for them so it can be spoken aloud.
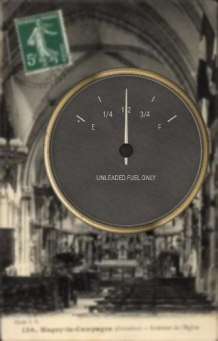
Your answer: 0.5
